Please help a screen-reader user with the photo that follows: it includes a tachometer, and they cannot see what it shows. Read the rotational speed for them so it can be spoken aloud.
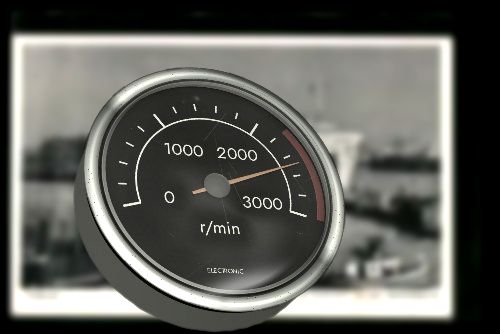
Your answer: 2500 rpm
